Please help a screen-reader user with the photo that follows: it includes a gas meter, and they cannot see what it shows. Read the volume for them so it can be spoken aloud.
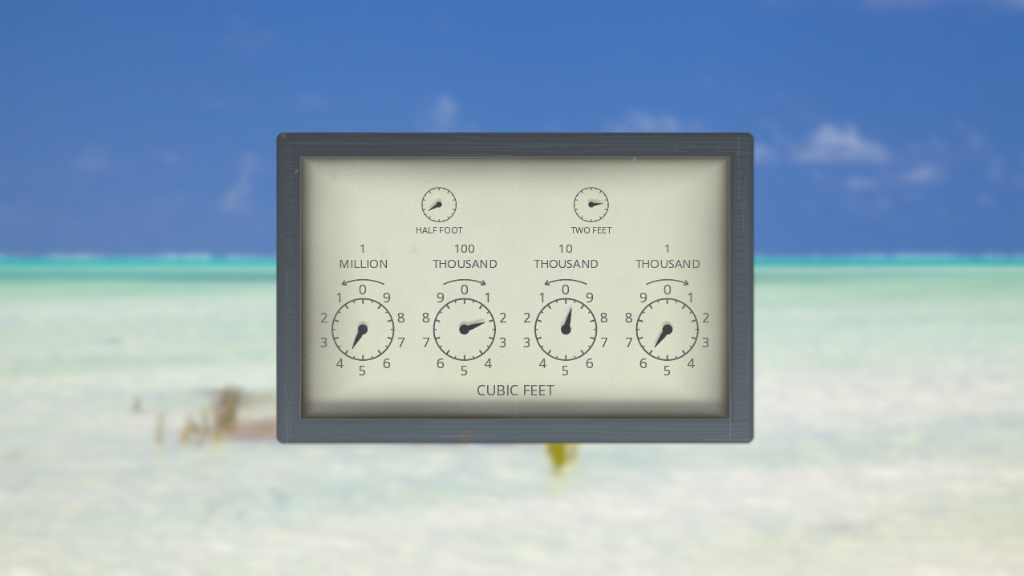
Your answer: 419600 ft³
